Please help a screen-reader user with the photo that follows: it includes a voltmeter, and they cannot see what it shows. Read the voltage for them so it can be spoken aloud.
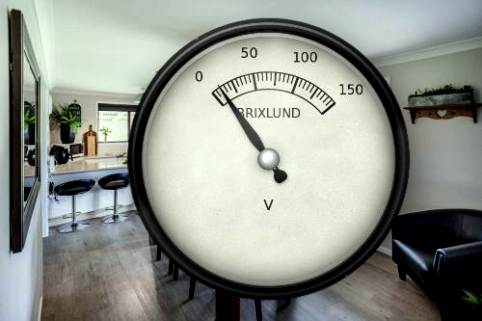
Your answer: 10 V
